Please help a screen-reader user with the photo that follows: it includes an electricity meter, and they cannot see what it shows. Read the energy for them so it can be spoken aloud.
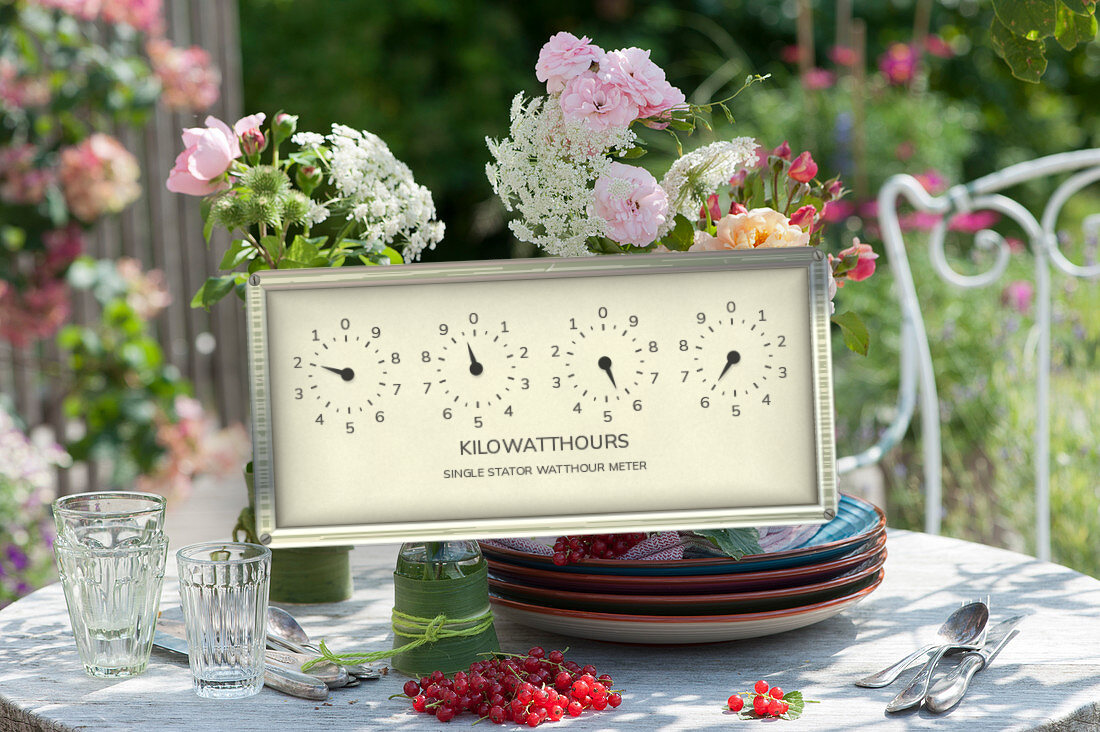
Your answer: 1956 kWh
